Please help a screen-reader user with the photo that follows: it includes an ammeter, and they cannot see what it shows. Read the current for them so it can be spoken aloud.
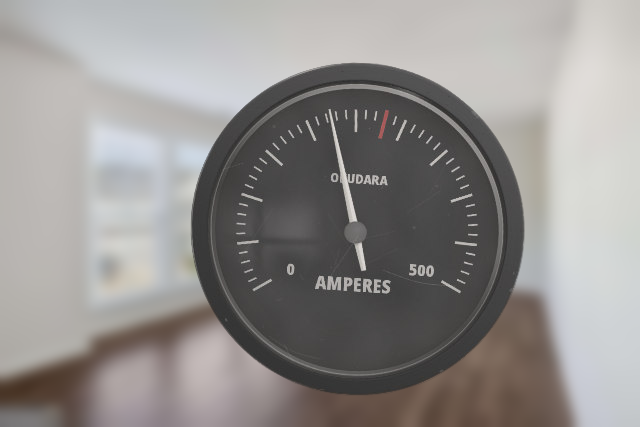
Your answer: 225 A
